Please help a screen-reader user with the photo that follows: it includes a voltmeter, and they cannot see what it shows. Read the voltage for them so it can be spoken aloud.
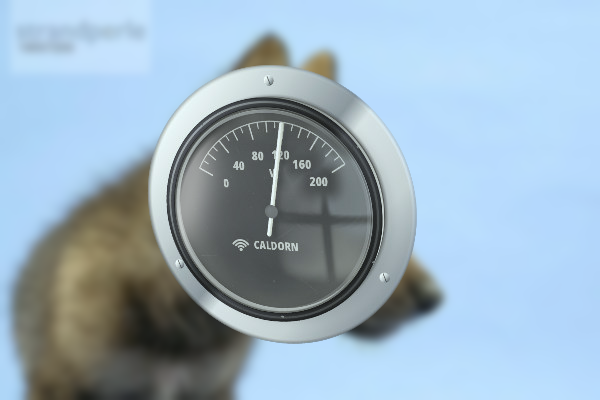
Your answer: 120 V
